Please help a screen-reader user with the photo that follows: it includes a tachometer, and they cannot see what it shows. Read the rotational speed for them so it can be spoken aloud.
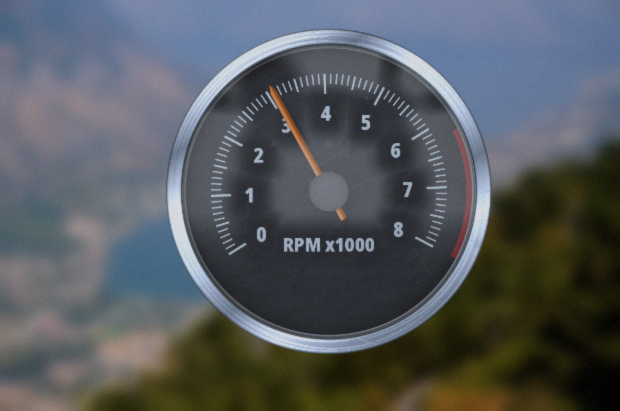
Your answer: 3100 rpm
